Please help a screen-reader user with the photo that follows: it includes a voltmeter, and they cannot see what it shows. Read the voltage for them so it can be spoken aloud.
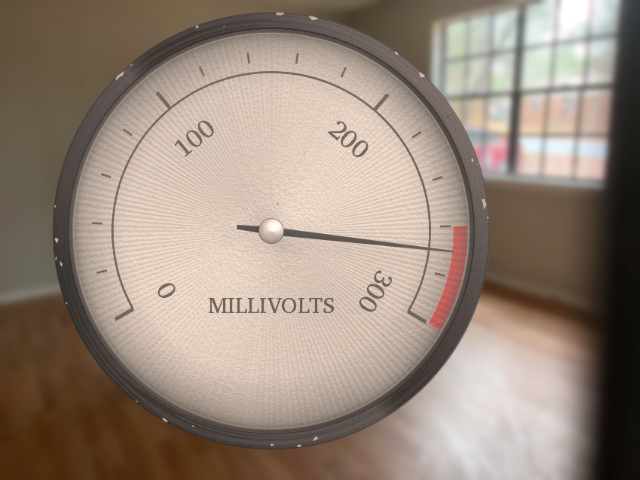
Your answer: 270 mV
